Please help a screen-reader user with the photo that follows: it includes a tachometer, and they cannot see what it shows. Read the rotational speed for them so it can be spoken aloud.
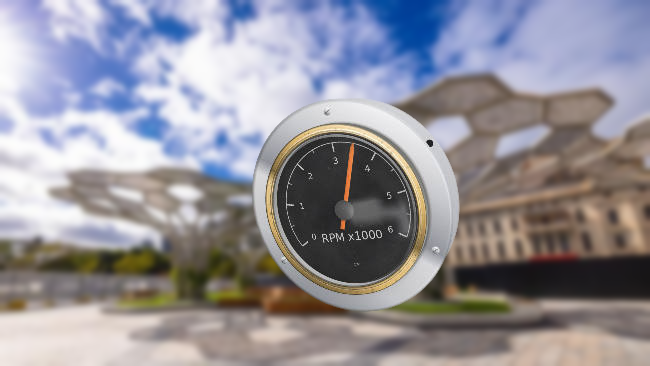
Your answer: 3500 rpm
